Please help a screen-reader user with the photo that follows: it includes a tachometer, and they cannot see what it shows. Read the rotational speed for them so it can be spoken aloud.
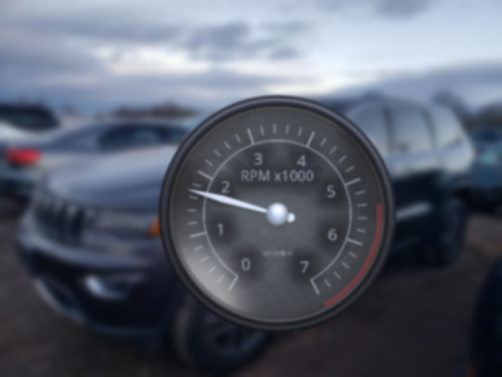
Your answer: 1700 rpm
